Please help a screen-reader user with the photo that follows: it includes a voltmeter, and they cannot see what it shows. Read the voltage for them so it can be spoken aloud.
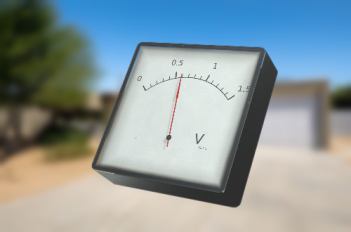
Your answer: 0.6 V
